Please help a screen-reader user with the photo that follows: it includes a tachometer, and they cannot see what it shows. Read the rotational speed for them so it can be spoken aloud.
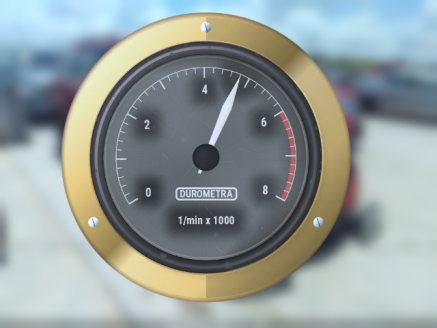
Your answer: 4800 rpm
